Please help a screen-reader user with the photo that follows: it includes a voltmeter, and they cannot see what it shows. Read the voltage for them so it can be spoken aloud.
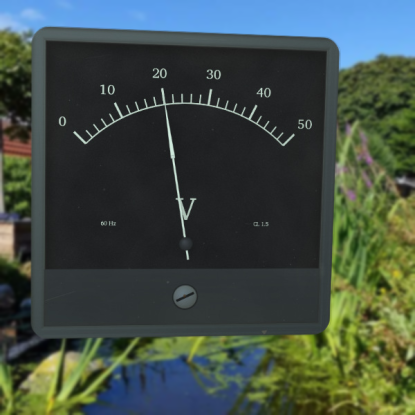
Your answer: 20 V
